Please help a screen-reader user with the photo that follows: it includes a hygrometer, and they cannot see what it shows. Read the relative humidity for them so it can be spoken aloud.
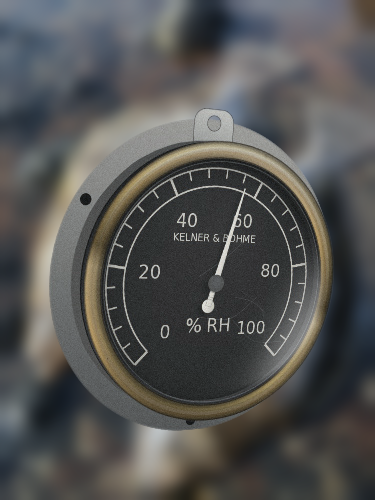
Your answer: 56 %
